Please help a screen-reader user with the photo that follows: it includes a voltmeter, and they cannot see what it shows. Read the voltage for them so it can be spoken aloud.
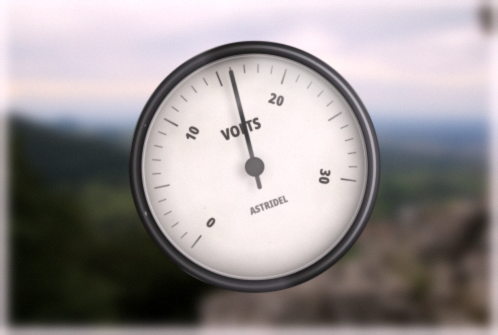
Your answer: 16 V
